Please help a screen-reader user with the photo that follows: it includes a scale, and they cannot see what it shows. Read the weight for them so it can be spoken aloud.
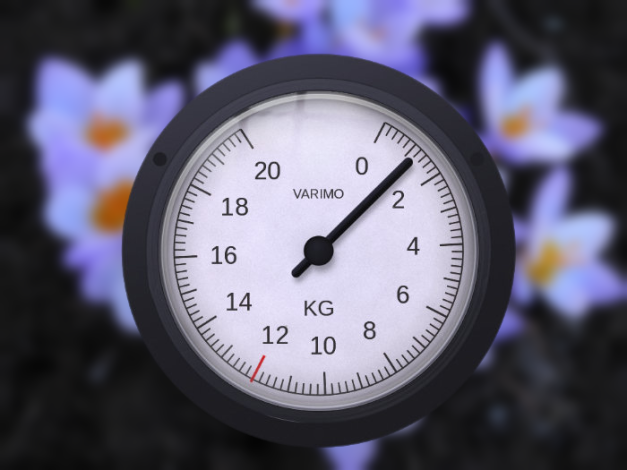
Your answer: 1.2 kg
